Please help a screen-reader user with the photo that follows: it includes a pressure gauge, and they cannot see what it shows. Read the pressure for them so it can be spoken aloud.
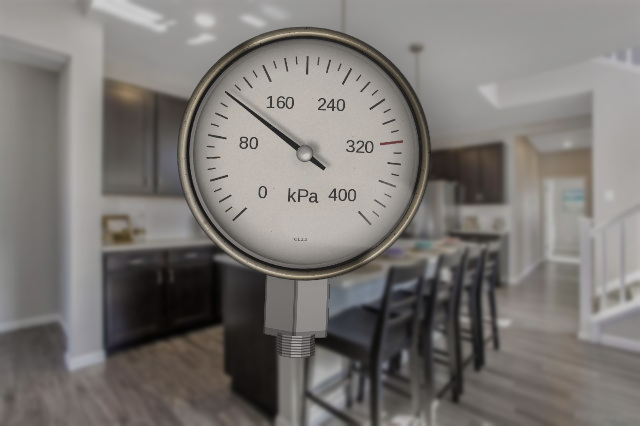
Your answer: 120 kPa
